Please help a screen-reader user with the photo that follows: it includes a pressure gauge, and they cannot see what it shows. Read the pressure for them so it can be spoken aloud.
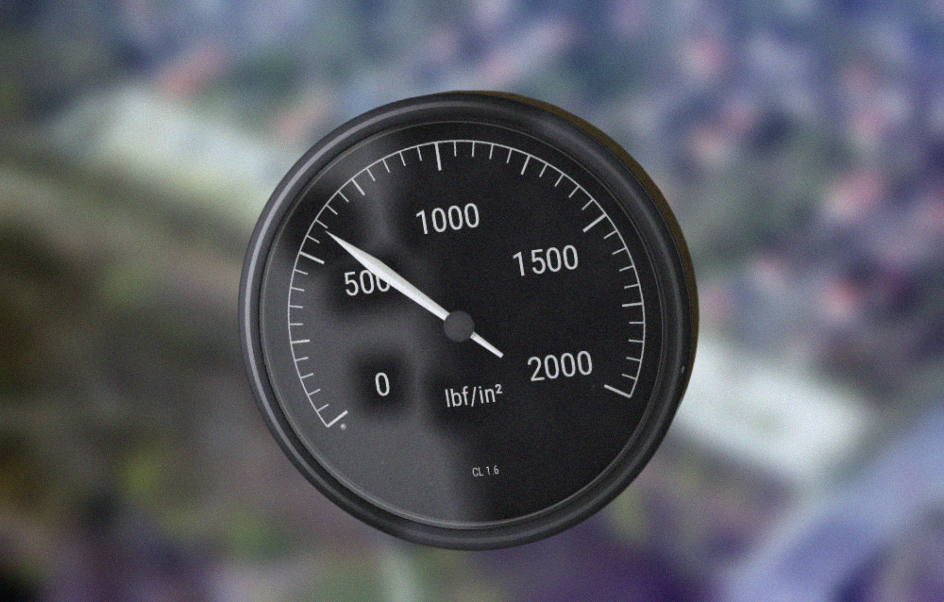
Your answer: 600 psi
